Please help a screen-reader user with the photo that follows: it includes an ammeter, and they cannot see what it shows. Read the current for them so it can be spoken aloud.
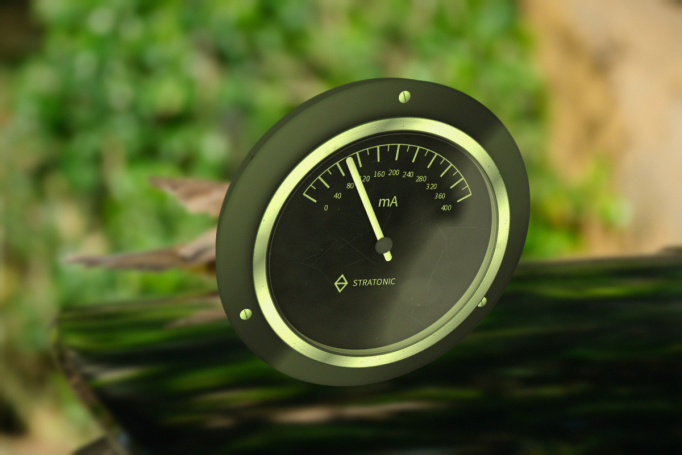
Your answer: 100 mA
